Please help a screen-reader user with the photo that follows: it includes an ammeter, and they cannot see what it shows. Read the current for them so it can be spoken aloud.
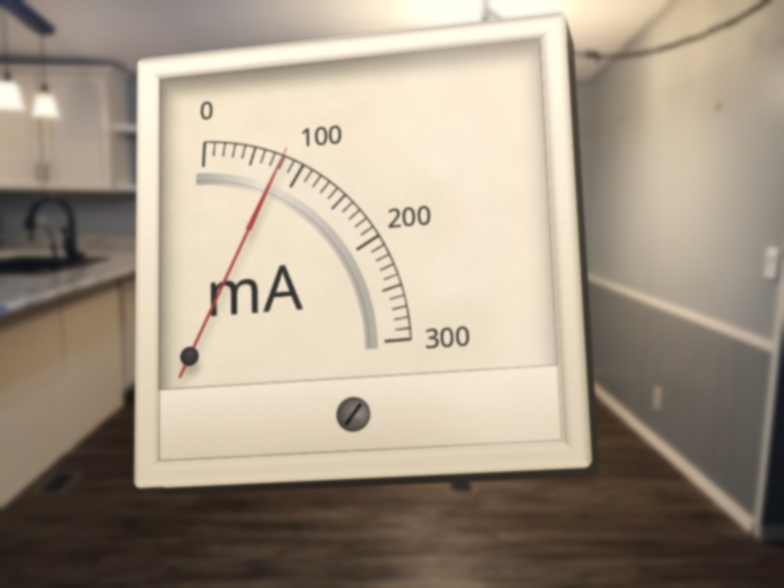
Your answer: 80 mA
